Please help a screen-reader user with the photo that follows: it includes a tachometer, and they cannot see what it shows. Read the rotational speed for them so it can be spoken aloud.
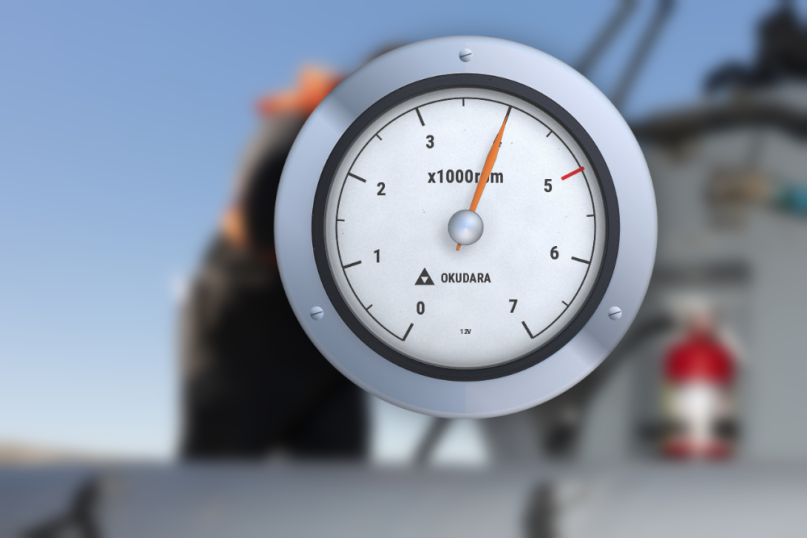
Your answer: 4000 rpm
